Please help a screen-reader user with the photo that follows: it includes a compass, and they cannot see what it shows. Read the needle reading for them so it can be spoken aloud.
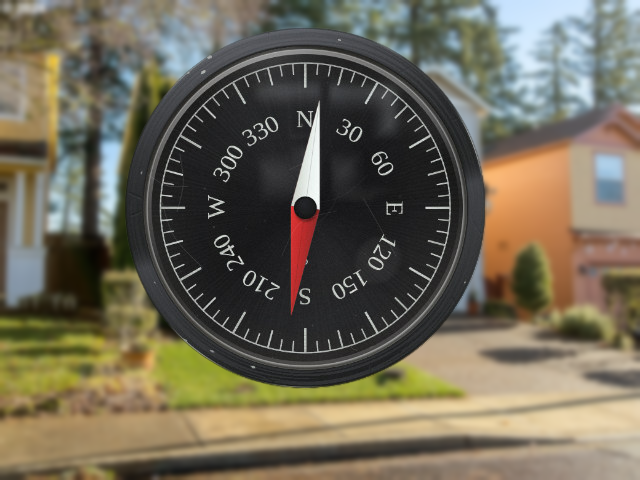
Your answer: 187.5 °
